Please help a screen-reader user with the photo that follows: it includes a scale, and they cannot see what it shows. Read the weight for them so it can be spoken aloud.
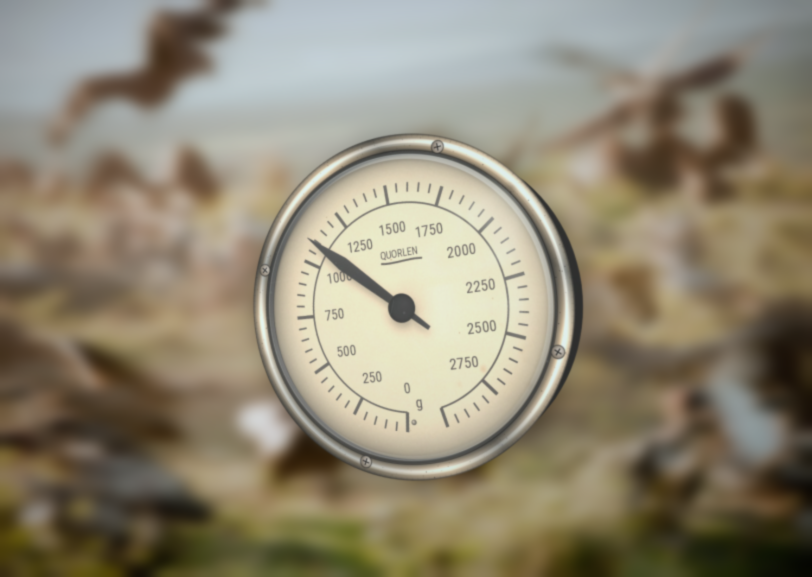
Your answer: 1100 g
